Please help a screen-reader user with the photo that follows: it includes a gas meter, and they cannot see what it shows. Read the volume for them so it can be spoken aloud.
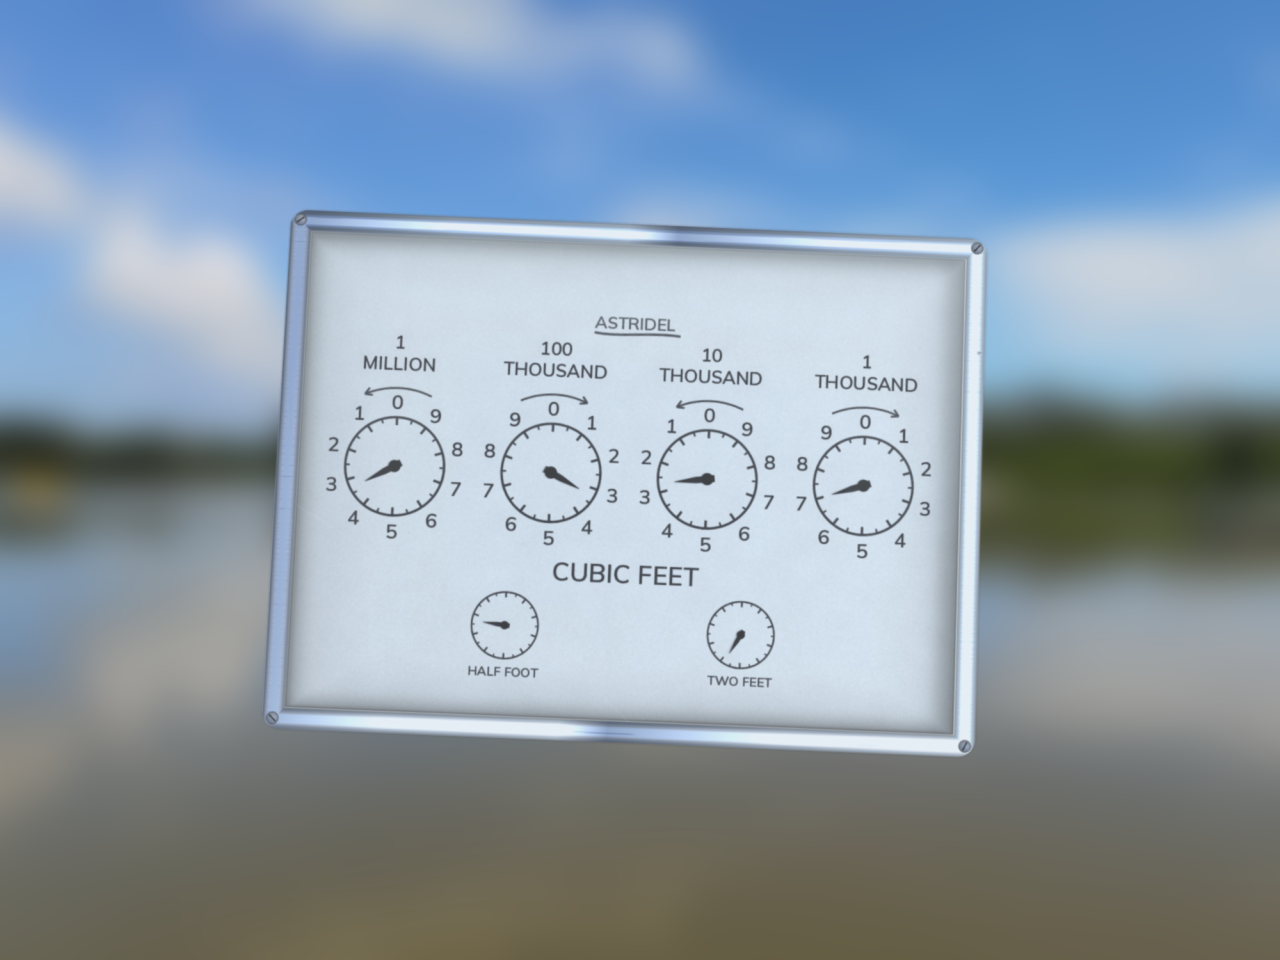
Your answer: 332700 ft³
